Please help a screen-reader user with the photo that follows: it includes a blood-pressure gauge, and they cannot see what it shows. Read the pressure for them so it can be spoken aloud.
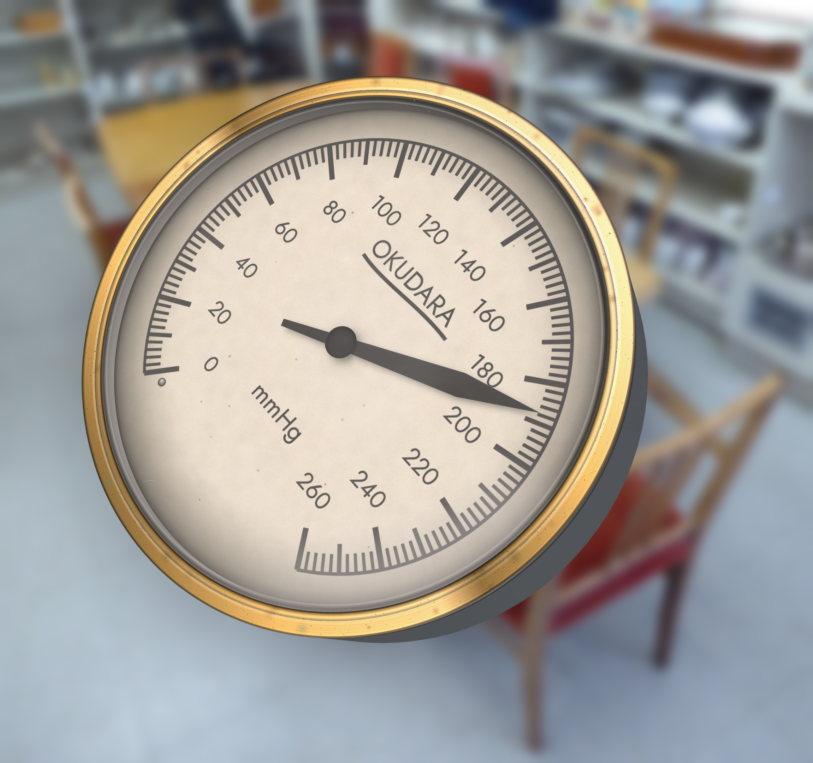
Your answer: 188 mmHg
